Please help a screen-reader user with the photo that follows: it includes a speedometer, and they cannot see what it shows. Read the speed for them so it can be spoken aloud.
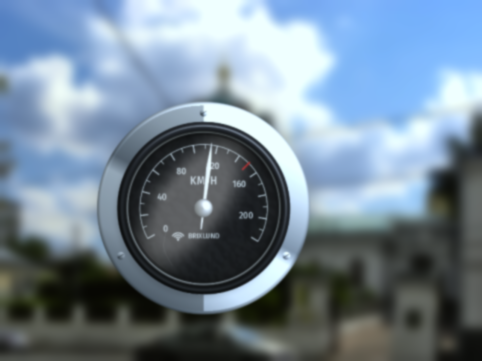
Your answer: 115 km/h
